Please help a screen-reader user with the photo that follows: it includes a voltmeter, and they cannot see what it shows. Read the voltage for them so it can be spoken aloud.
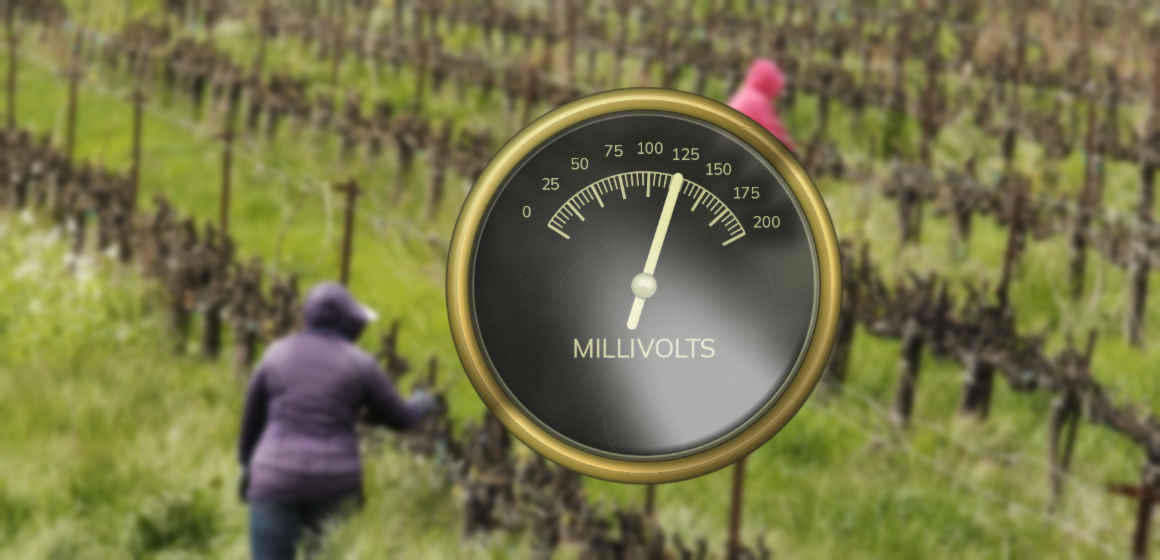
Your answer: 125 mV
